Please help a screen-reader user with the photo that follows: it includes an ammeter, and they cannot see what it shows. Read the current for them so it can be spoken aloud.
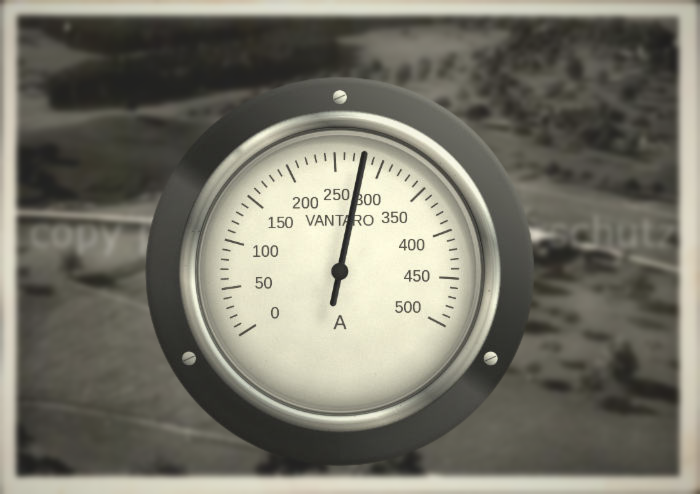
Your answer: 280 A
